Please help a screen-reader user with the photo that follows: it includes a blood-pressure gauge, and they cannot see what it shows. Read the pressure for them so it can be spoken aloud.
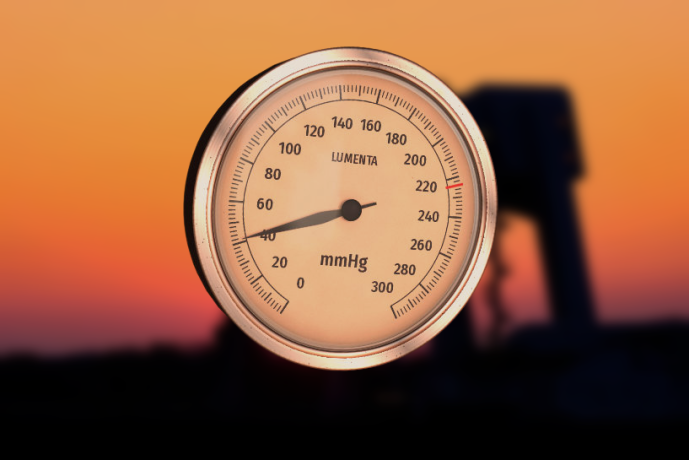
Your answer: 42 mmHg
